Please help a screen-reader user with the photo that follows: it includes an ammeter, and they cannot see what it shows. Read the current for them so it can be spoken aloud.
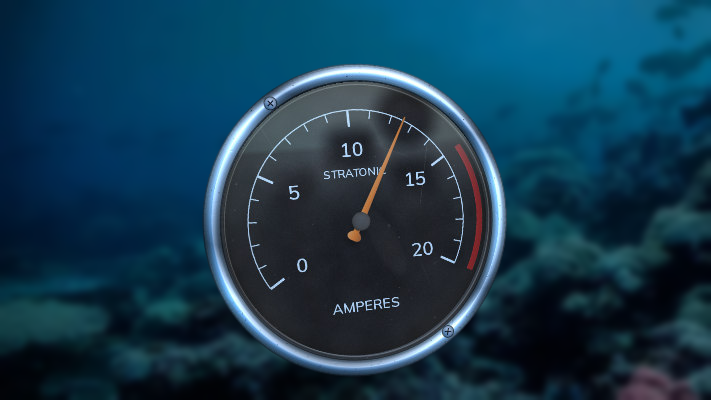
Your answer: 12.5 A
